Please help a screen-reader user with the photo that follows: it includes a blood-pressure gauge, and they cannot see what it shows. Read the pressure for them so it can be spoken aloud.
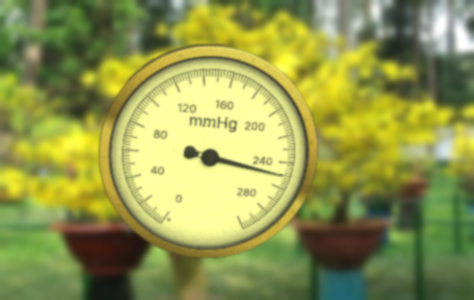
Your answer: 250 mmHg
